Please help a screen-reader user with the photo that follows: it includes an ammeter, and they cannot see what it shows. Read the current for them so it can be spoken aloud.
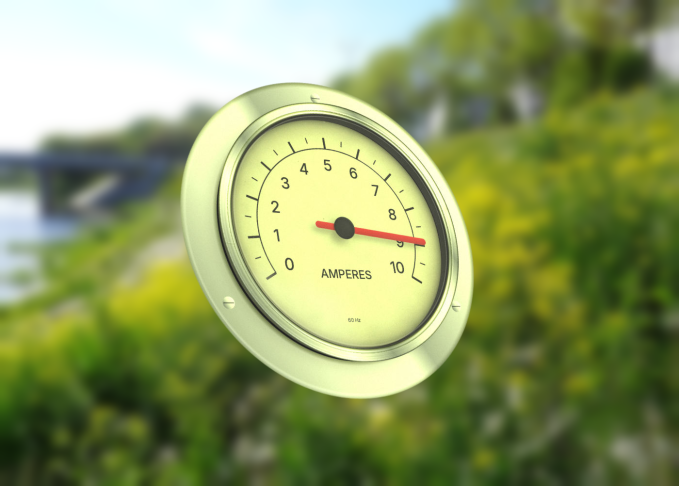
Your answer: 9 A
